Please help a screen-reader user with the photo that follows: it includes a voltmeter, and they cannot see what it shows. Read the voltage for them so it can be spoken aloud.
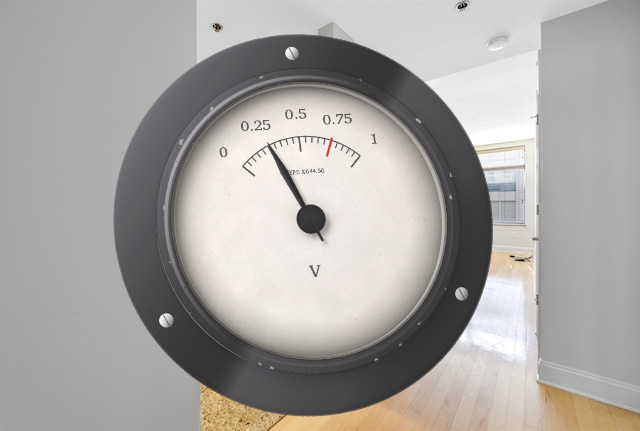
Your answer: 0.25 V
